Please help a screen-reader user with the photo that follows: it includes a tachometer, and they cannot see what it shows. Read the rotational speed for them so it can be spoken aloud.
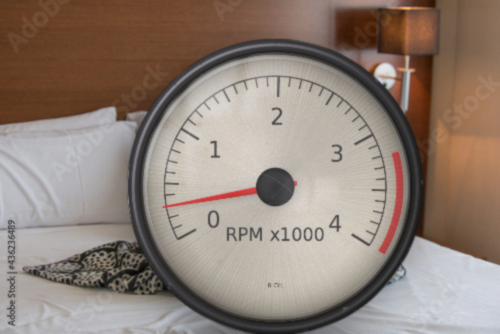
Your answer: 300 rpm
